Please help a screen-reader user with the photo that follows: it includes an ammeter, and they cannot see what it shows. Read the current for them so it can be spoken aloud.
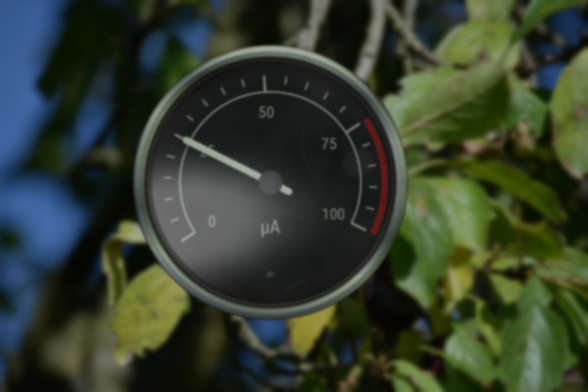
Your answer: 25 µA
